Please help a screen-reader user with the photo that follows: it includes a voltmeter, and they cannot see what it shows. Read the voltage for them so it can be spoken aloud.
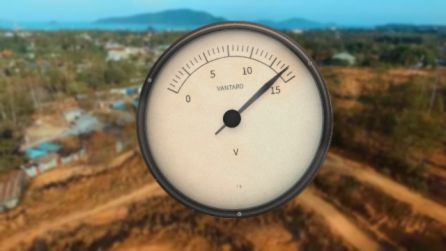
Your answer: 14 V
